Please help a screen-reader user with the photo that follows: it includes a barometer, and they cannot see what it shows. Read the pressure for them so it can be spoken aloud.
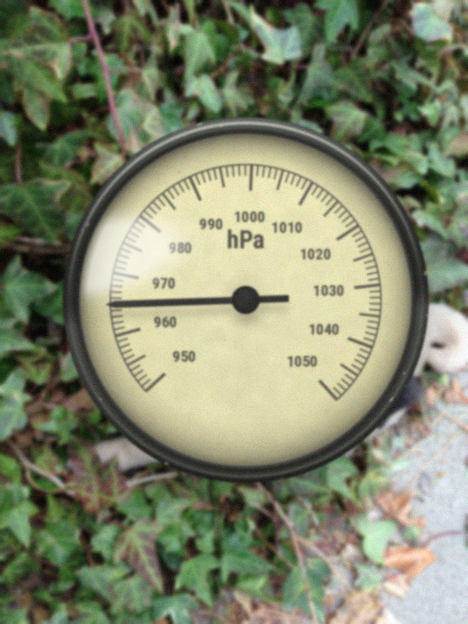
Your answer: 965 hPa
